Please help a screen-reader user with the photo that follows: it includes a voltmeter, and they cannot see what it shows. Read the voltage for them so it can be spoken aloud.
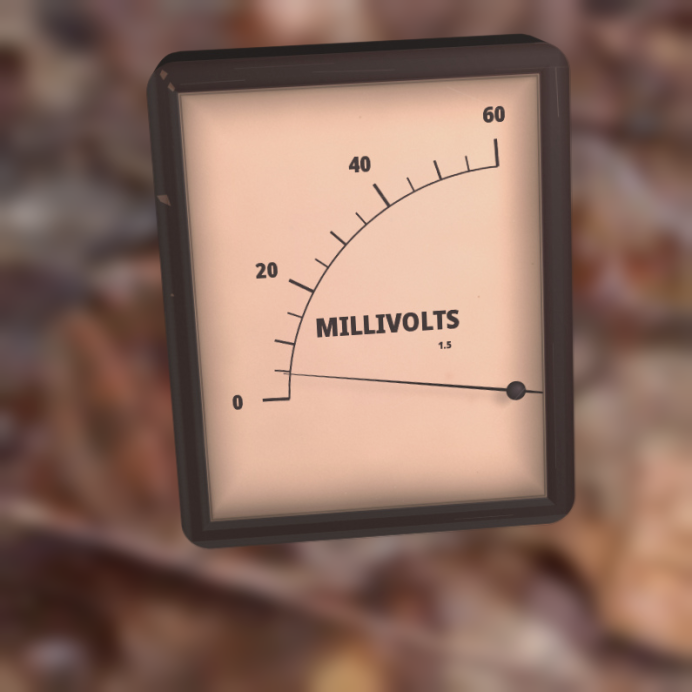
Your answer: 5 mV
